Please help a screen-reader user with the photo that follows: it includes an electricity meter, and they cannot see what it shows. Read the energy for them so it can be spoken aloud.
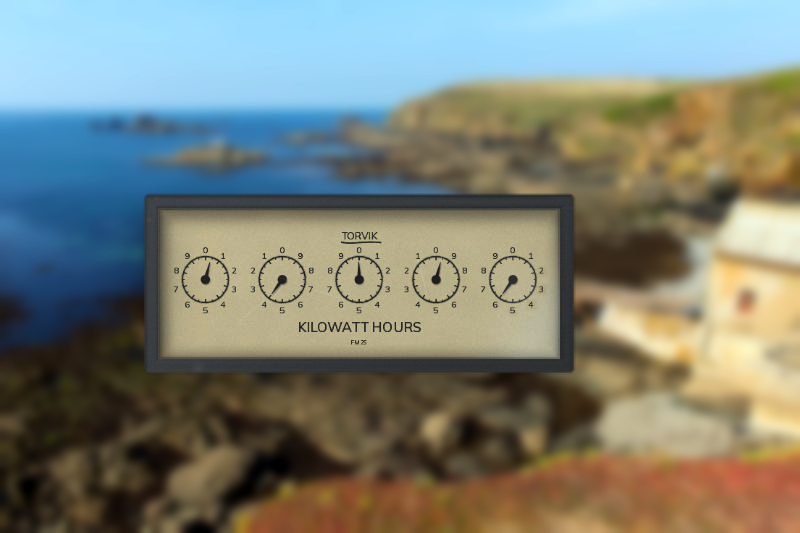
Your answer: 3996 kWh
